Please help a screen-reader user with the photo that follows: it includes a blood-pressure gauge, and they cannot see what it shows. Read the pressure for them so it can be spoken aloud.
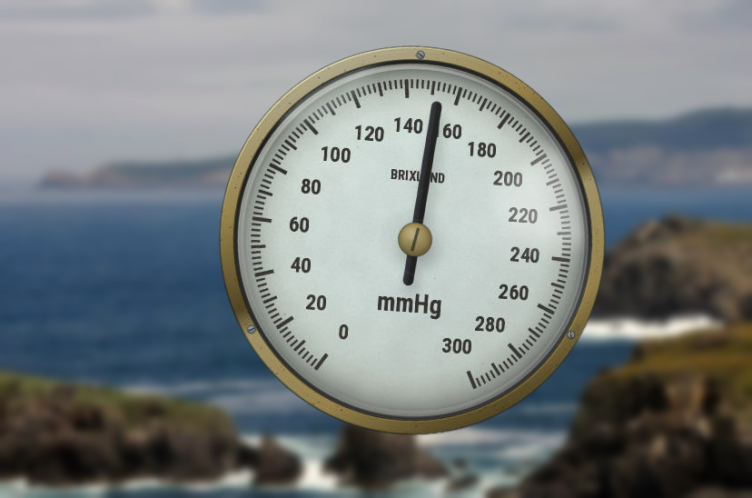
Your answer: 152 mmHg
